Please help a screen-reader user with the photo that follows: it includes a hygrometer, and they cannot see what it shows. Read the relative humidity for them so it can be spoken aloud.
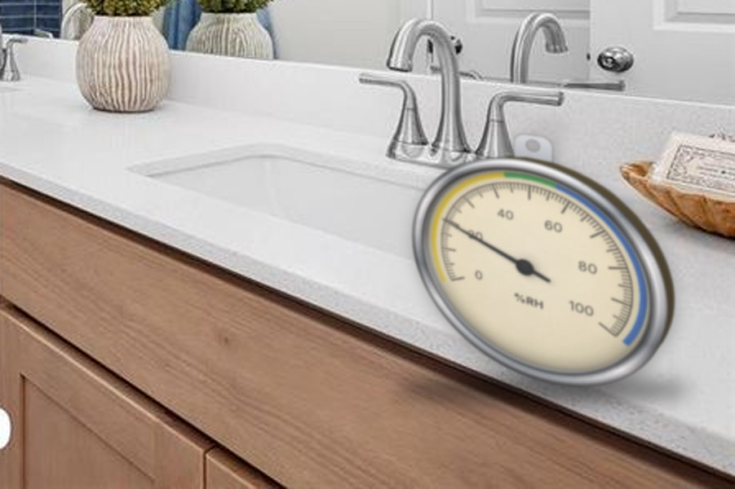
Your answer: 20 %
